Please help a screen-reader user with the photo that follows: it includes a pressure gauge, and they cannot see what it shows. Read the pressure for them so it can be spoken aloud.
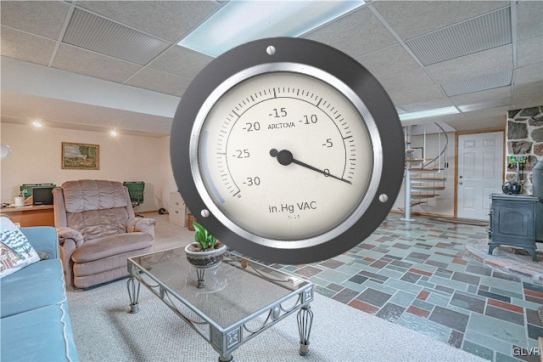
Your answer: 0 inHg
